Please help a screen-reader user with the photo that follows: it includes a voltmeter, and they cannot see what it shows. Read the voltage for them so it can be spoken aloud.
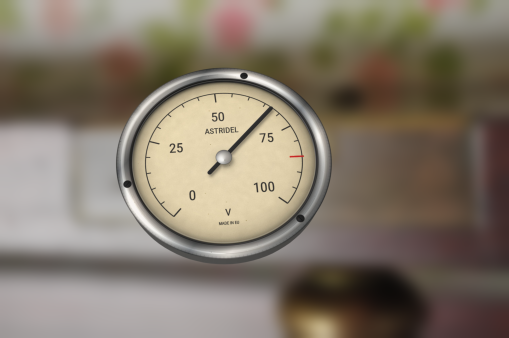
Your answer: 67.5 V
